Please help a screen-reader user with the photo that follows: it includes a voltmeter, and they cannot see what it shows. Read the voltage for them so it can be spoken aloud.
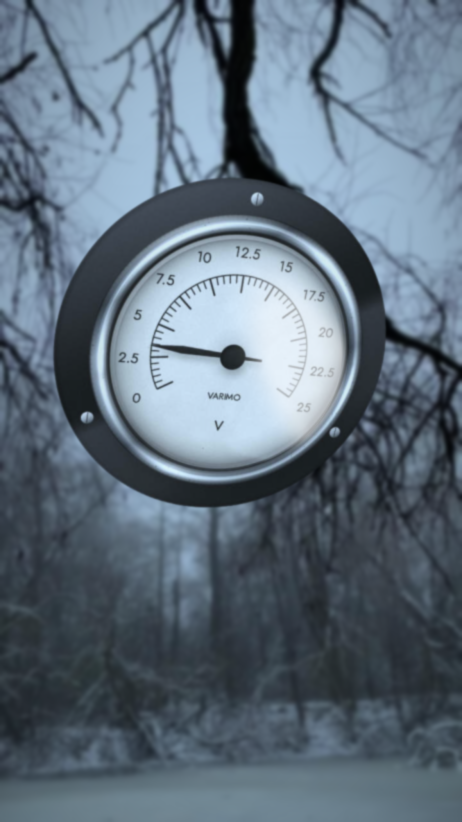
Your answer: 3.5 V
